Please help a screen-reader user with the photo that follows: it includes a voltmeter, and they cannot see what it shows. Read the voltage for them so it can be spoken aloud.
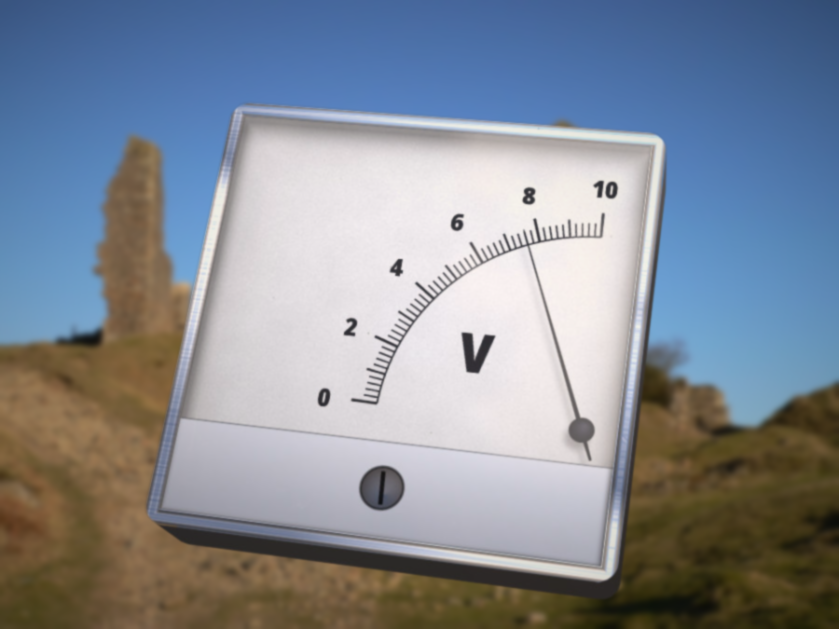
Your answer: 7.6 V
